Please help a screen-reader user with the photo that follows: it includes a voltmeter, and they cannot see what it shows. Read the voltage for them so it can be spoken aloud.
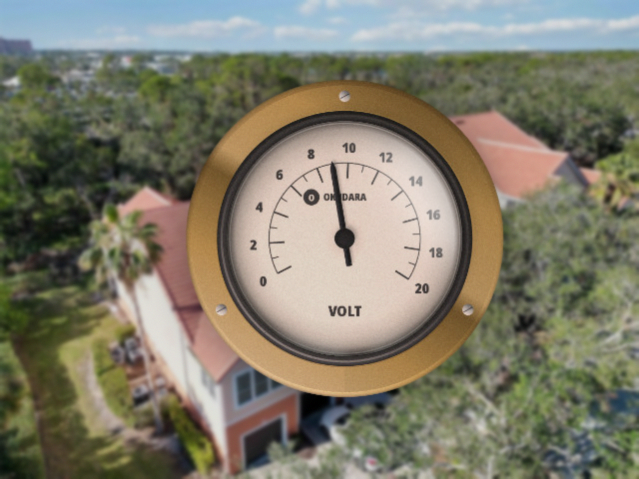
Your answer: 9 V
